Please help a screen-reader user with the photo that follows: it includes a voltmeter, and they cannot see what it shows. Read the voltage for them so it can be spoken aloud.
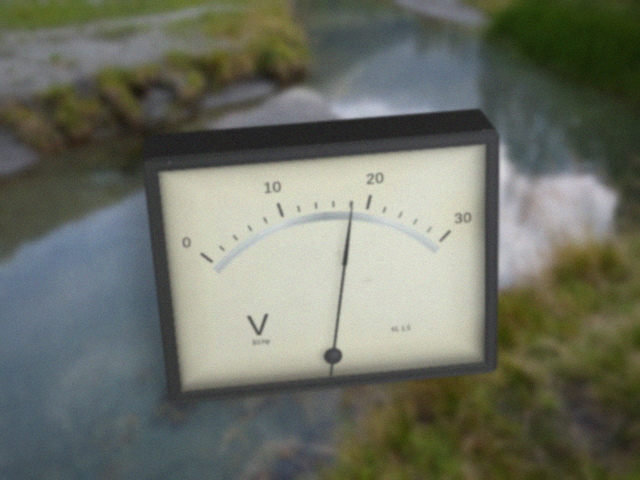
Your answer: 18 V
